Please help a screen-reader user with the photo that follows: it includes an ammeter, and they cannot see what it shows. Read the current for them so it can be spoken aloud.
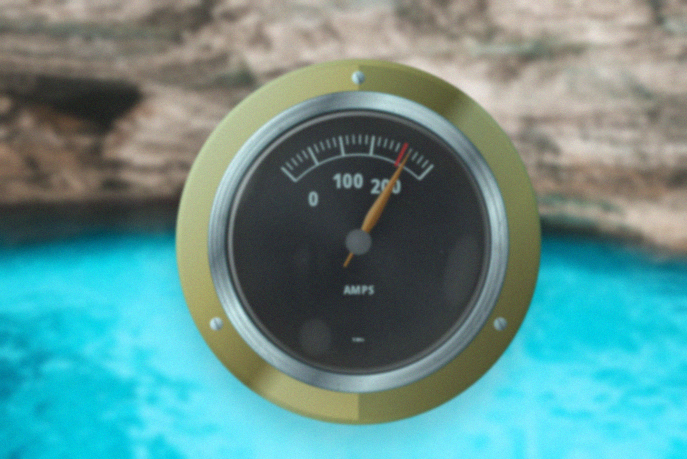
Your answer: 210 A
